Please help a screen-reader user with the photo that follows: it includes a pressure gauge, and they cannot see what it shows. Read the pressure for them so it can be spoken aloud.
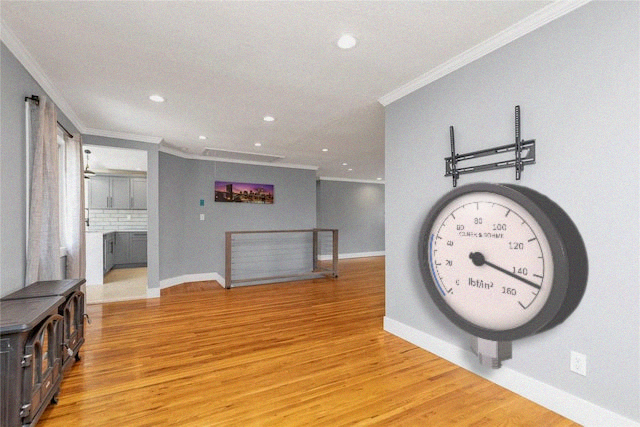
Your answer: 145 psi
